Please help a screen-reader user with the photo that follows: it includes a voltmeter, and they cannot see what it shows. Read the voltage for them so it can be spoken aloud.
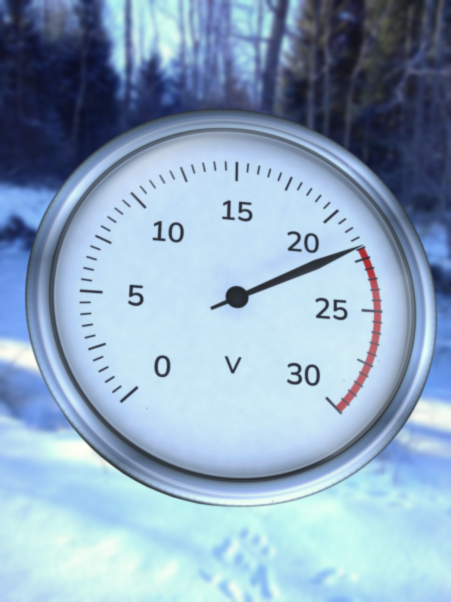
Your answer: 22 V
